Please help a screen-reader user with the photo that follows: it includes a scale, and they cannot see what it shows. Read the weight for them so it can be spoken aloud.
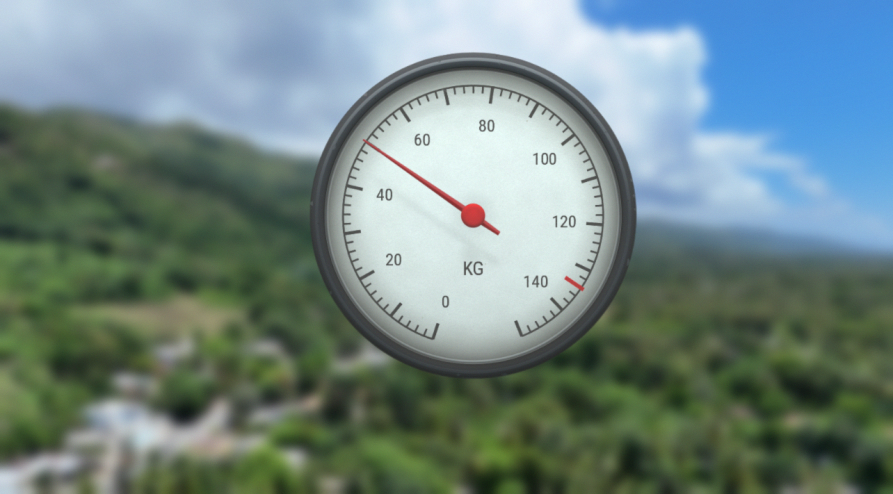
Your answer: 50 kg
